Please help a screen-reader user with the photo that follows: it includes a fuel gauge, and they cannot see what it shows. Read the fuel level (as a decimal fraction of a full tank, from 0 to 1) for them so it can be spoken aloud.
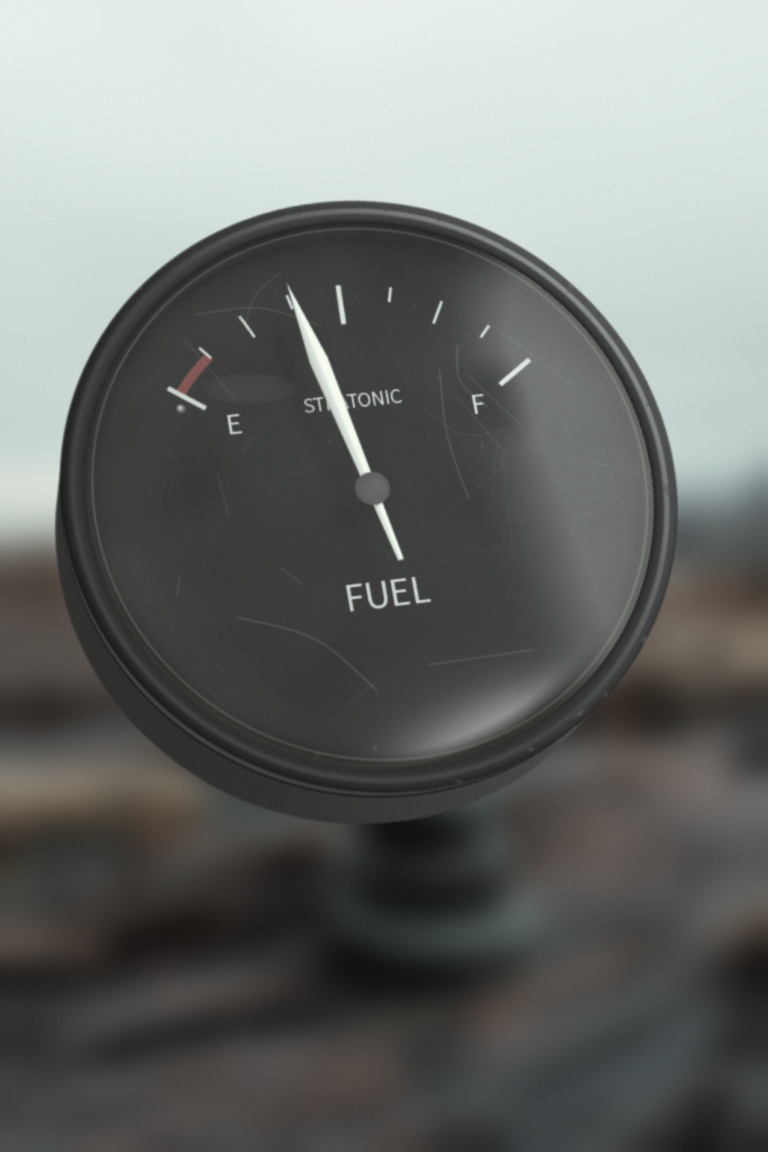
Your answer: 0.375
